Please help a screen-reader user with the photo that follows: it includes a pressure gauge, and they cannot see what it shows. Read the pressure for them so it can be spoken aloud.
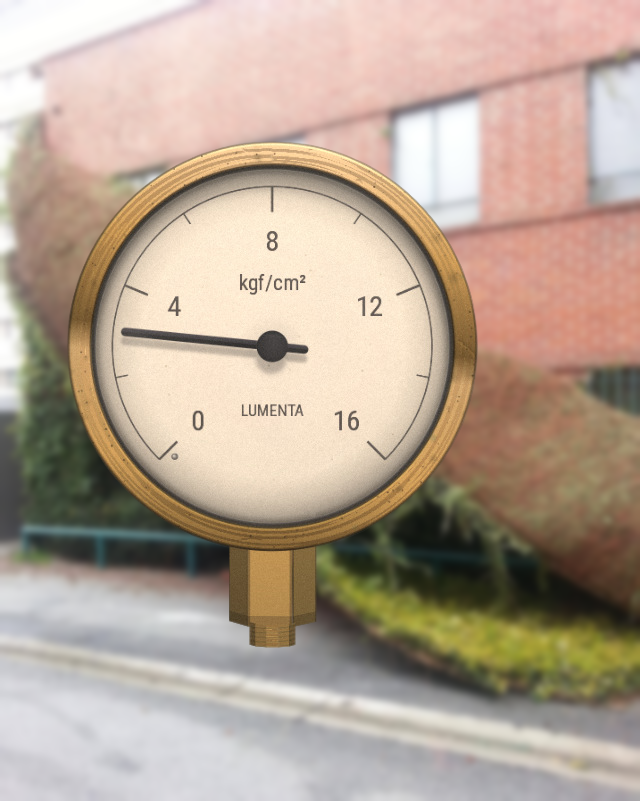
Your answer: 3 kg/cm²
